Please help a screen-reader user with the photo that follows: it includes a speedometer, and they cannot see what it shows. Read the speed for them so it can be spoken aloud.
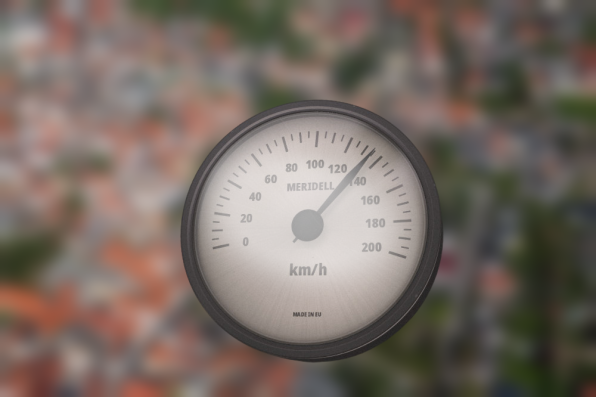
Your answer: 135 km/h
